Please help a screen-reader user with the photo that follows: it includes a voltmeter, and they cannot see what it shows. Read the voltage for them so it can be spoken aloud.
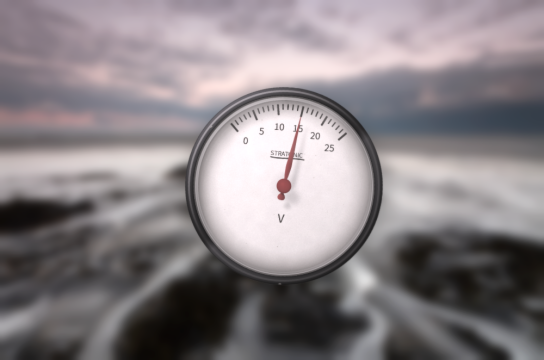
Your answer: 15 V
